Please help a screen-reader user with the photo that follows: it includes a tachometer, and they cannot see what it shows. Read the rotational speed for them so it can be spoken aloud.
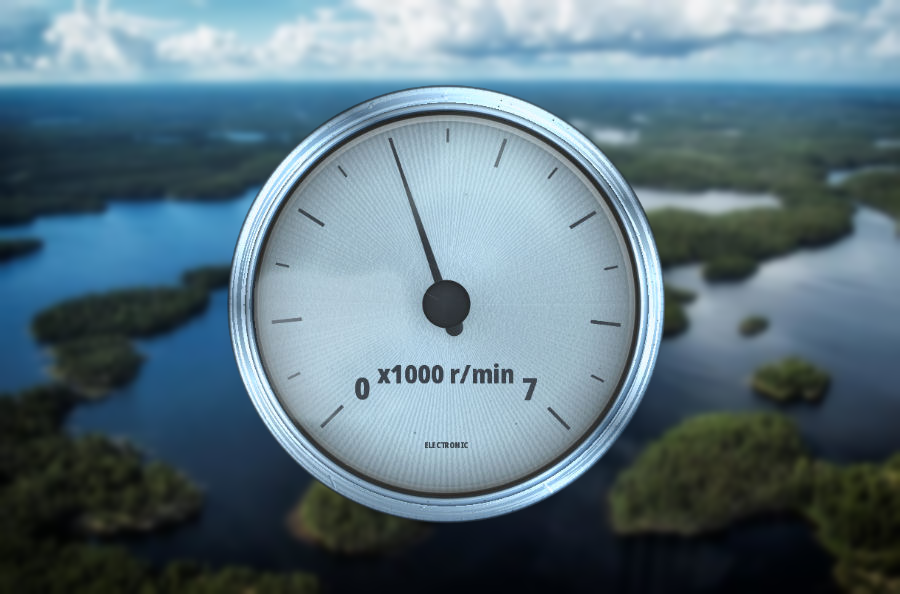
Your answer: 3000 rpm
